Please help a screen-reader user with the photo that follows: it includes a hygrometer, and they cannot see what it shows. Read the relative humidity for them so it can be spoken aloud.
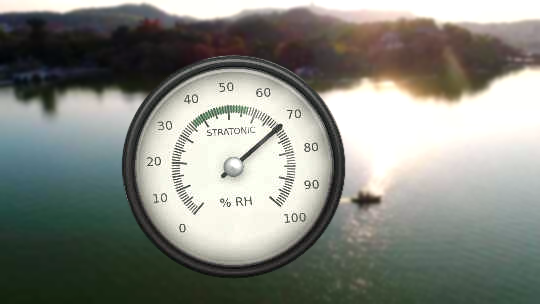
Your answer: 70 %
